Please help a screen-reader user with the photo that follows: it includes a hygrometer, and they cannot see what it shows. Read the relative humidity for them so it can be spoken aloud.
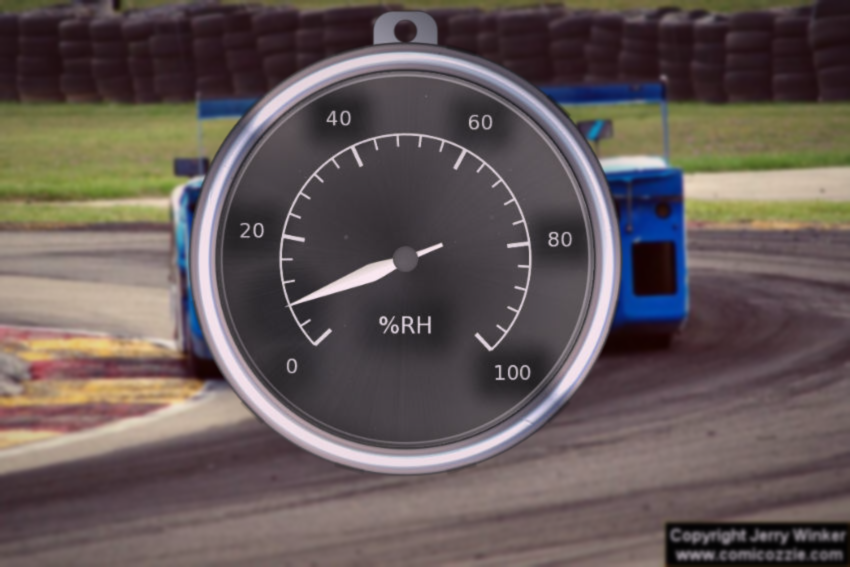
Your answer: 8 %
